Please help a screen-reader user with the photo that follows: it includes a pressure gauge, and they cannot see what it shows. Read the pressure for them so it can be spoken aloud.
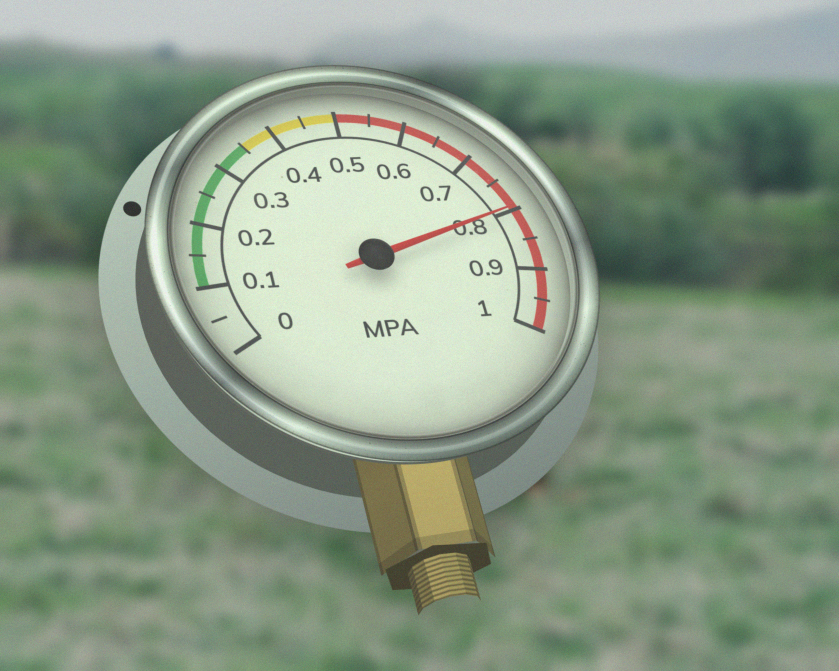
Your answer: 0.8 MPa
